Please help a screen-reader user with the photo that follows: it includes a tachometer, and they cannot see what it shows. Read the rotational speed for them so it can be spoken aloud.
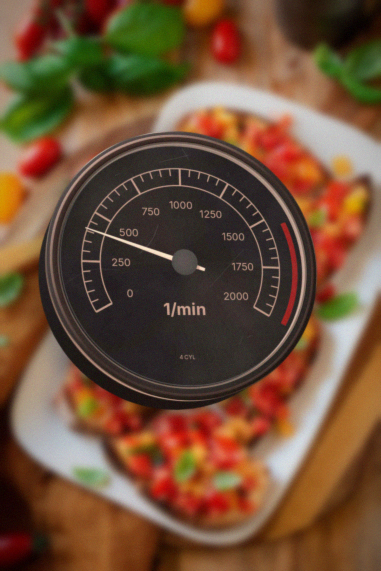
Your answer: 400 rpm
